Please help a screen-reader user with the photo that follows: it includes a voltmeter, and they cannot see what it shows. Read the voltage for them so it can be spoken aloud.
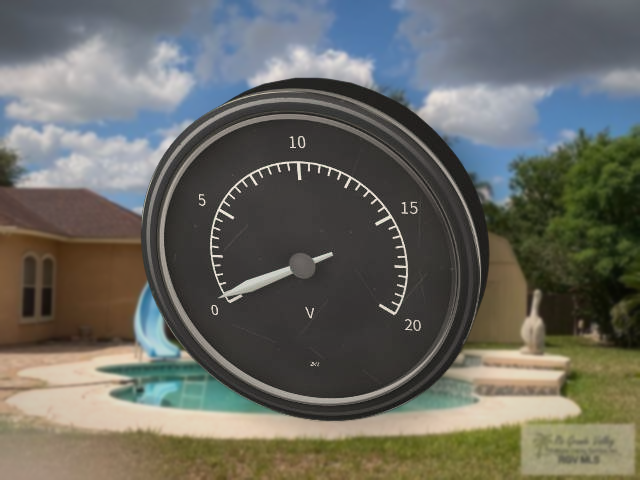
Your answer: 0.5 V
